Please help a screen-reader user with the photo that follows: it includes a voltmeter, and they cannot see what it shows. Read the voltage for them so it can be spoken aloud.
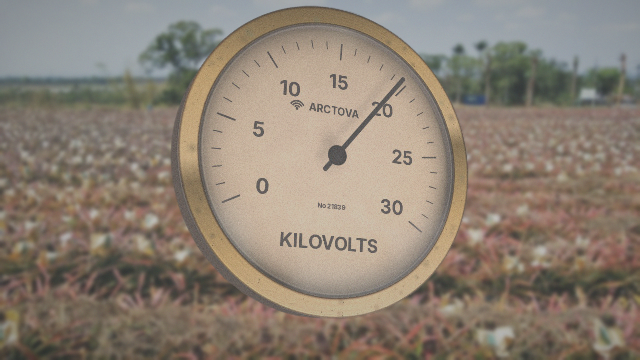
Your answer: 19.5 kV
